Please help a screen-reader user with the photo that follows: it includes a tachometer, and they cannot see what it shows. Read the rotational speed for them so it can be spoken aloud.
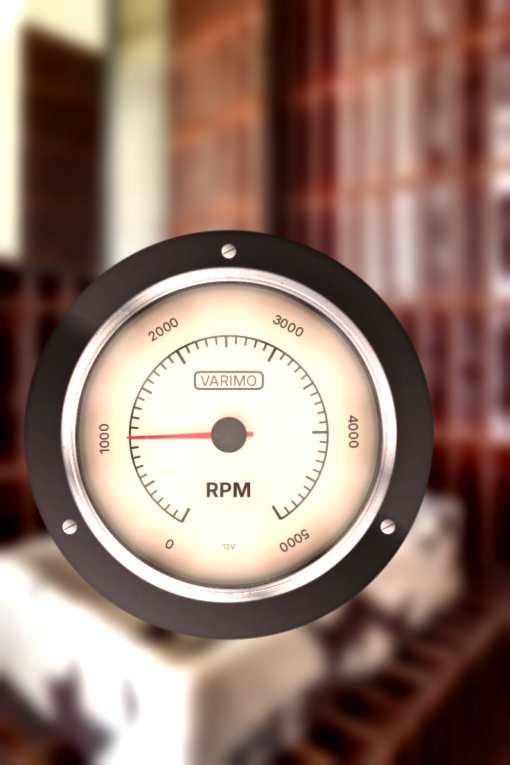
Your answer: 1000 rpm
